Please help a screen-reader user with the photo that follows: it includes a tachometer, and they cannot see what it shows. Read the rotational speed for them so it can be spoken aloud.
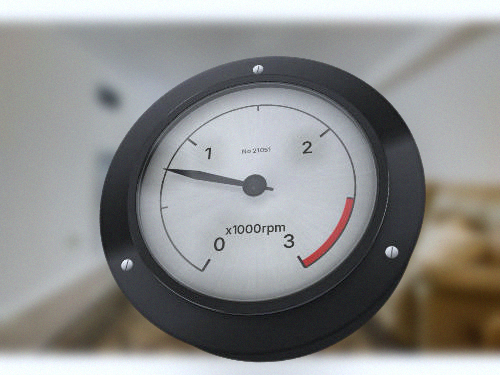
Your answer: 750 rpm
